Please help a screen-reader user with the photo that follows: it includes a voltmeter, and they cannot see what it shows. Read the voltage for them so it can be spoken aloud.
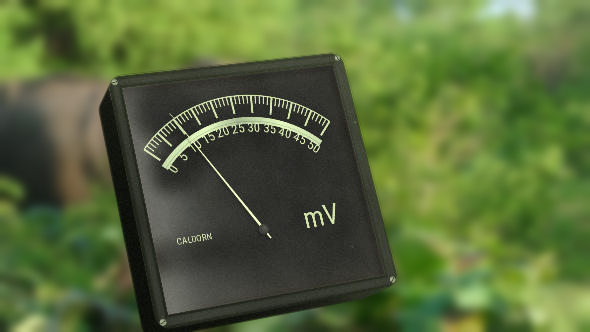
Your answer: 10 mV
